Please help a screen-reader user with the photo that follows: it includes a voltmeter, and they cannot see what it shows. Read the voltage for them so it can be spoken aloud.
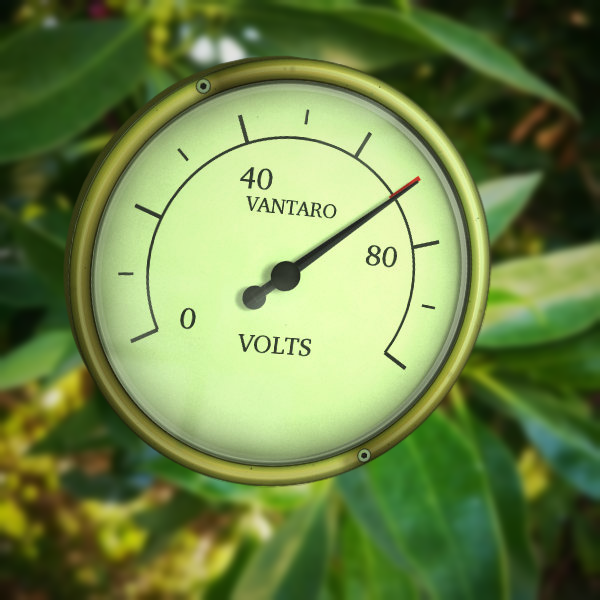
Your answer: 70 V
